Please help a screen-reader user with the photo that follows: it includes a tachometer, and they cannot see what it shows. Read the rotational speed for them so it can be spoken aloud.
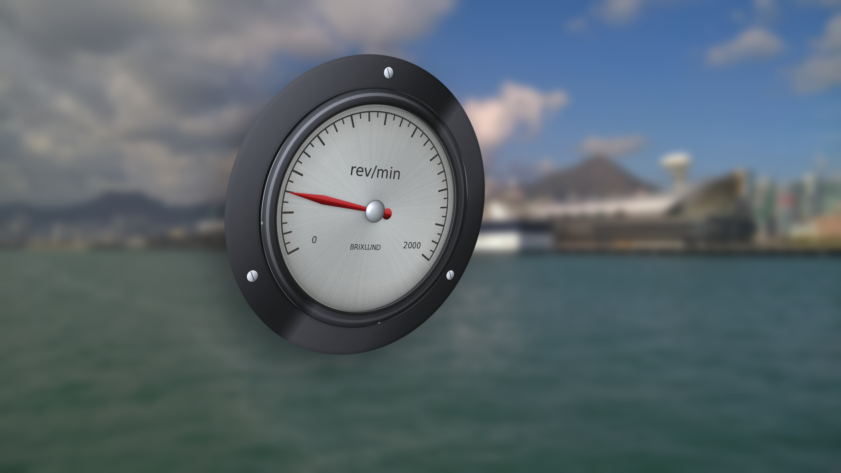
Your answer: 300 rpm
